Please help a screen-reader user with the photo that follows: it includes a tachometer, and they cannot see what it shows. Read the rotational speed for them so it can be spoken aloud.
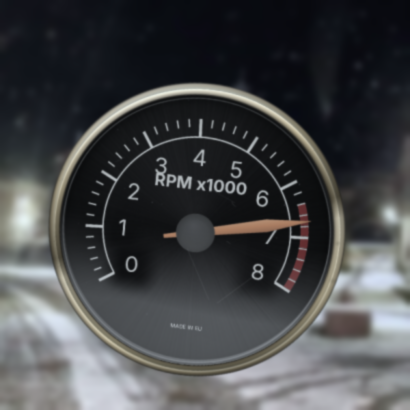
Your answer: 6700 rpm
